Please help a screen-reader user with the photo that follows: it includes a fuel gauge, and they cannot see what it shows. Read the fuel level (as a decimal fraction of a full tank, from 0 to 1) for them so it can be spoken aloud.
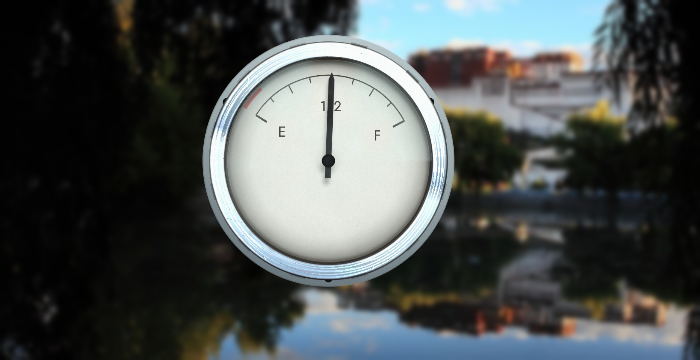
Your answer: 0.5
